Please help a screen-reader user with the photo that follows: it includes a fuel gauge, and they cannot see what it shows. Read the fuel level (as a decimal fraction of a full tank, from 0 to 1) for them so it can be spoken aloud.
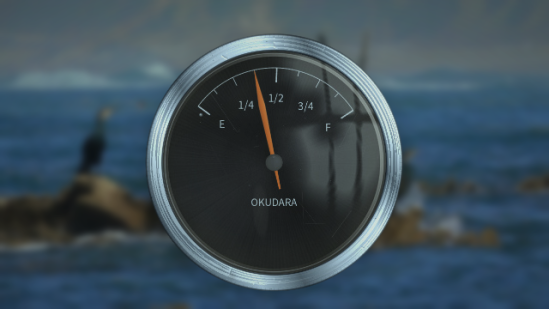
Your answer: 0.375
